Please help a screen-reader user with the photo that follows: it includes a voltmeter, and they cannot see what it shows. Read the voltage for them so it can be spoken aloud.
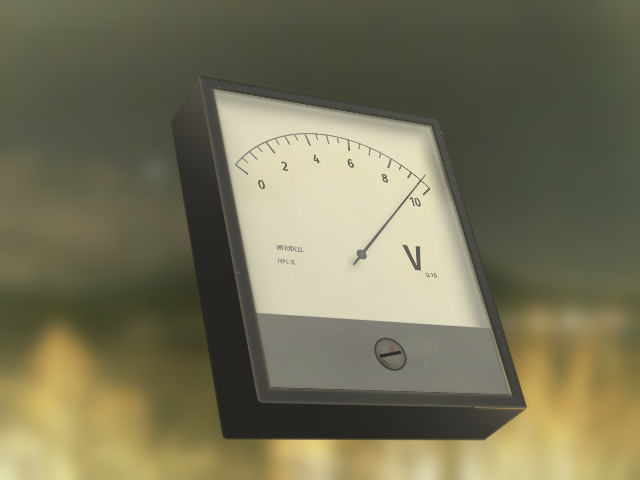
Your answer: 9.5 V
